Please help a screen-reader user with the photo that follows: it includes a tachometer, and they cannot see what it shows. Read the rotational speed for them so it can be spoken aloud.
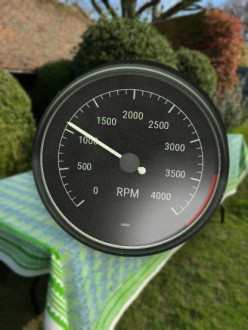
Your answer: 1100 rpm
